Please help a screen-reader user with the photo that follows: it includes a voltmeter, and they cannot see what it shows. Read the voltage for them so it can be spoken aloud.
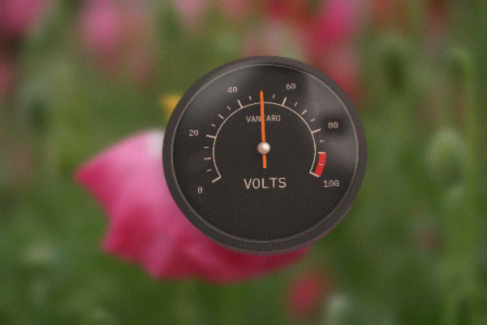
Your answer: 50 V
